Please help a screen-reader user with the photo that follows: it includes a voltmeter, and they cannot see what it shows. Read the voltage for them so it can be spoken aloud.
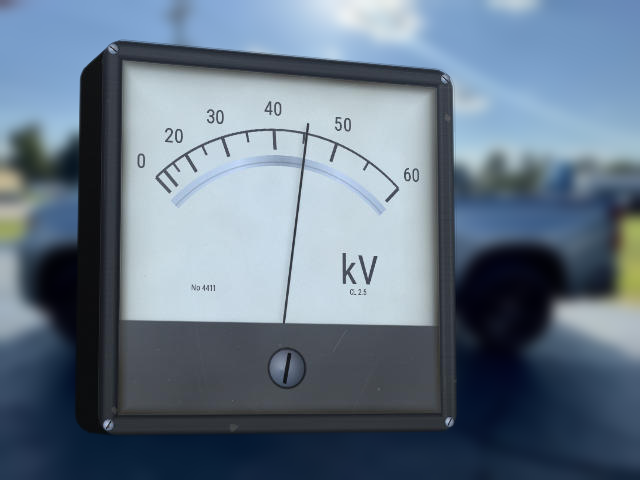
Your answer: 45 kV
